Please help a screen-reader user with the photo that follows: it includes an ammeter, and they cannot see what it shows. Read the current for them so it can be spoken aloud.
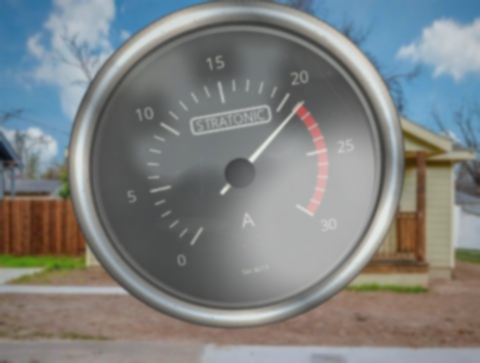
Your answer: 21 A
